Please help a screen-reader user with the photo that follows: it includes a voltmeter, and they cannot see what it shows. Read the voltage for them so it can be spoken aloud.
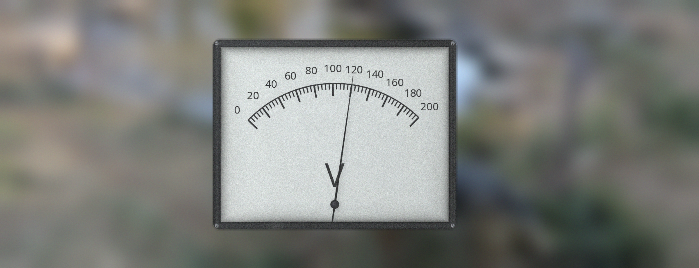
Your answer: 120 V
